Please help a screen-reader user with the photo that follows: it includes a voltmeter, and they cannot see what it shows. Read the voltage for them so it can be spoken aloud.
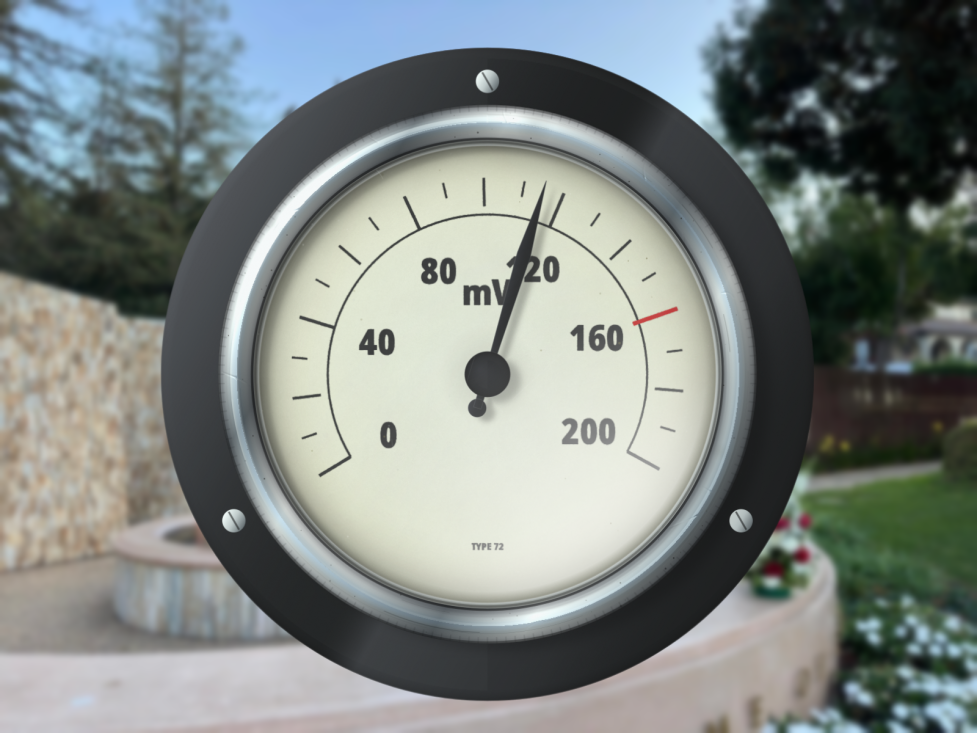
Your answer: 115 mV
